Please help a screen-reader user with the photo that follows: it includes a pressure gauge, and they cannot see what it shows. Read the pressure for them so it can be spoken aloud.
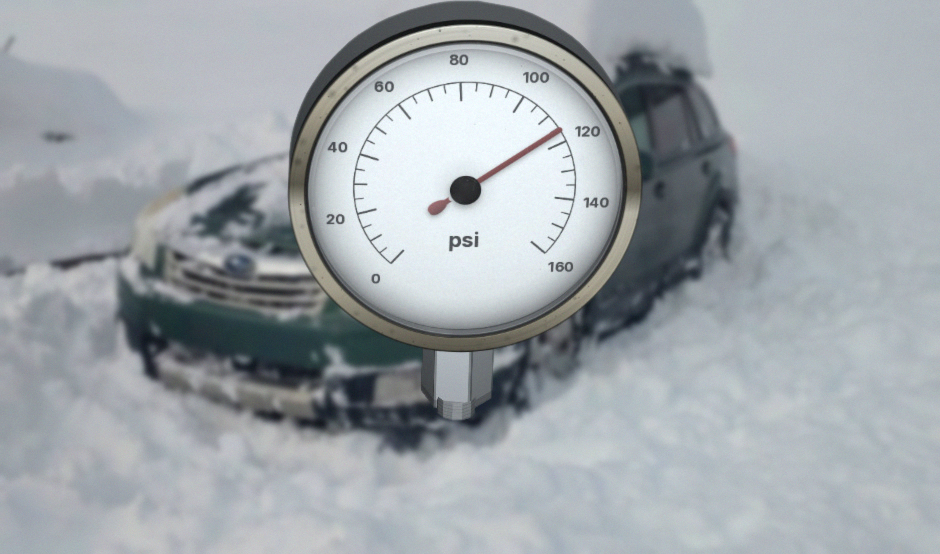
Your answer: 115 psi
